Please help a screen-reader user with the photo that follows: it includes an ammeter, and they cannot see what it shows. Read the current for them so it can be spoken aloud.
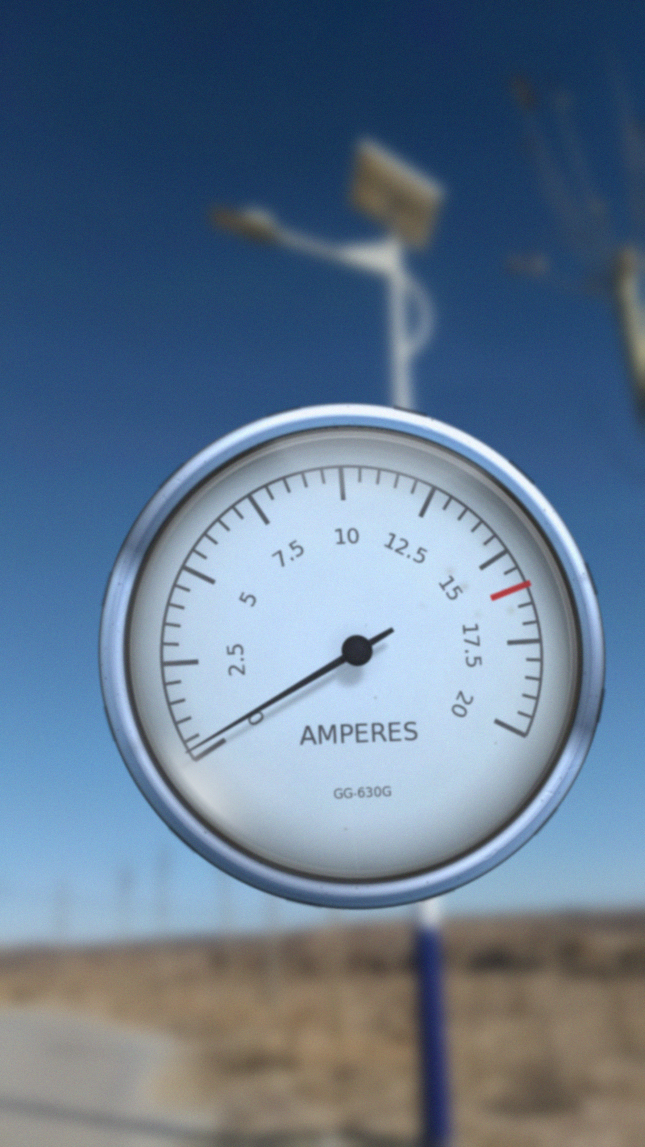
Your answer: 0.25 A
